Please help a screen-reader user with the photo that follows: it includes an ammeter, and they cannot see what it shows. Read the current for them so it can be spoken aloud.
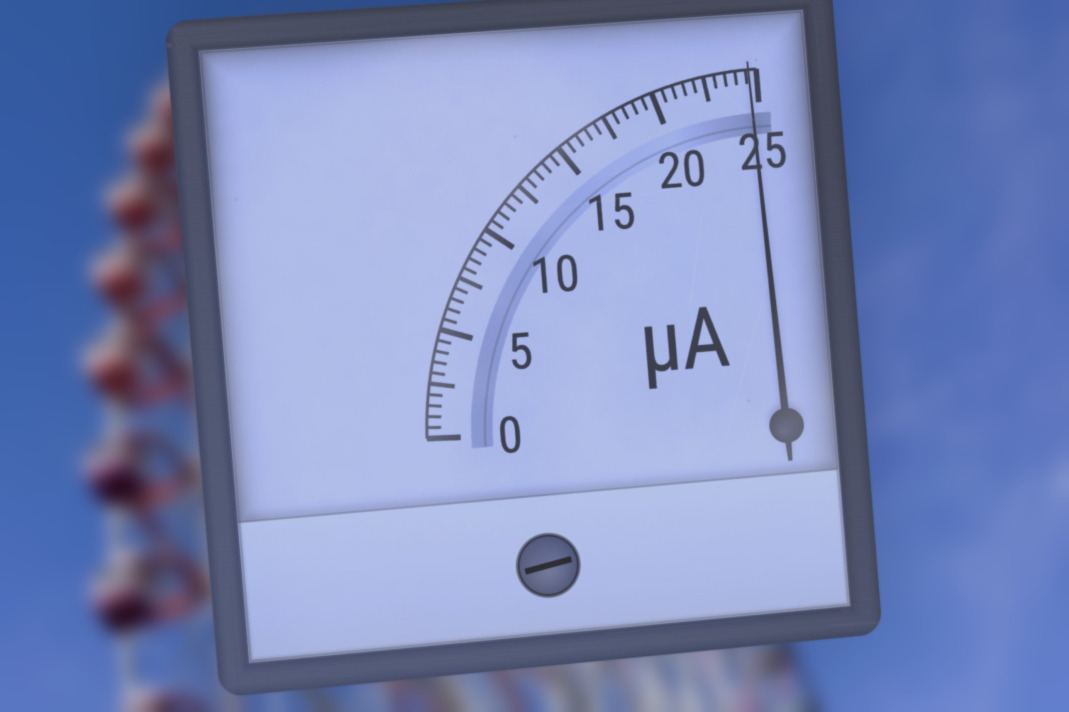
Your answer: 24.5 µA
